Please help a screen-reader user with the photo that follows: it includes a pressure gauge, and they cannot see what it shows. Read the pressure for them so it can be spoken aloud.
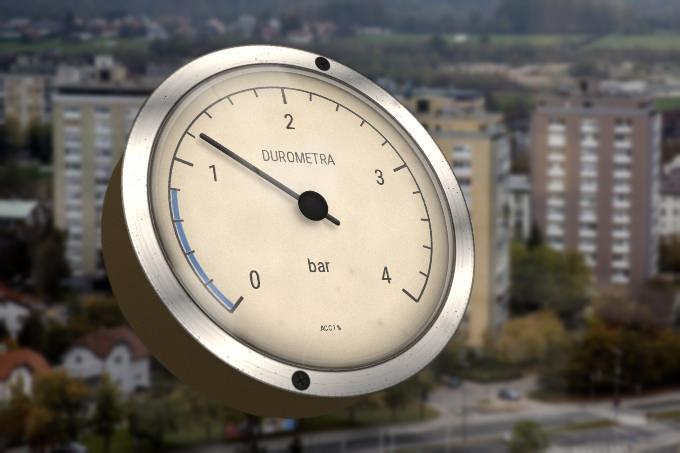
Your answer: 1.2 bar
